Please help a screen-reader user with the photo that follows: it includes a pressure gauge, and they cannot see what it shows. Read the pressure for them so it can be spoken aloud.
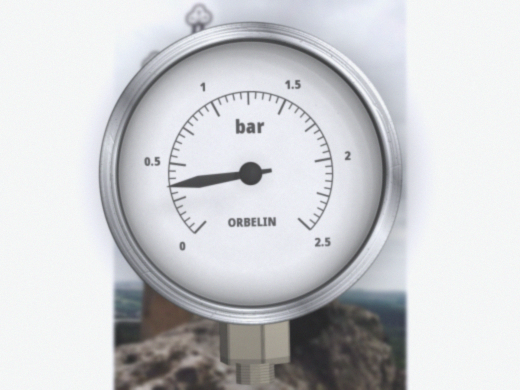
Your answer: 0.35 bar
